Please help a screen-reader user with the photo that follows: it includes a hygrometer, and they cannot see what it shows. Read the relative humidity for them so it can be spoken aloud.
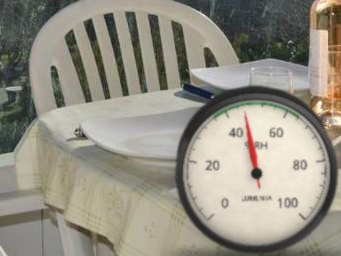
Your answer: 46 %
